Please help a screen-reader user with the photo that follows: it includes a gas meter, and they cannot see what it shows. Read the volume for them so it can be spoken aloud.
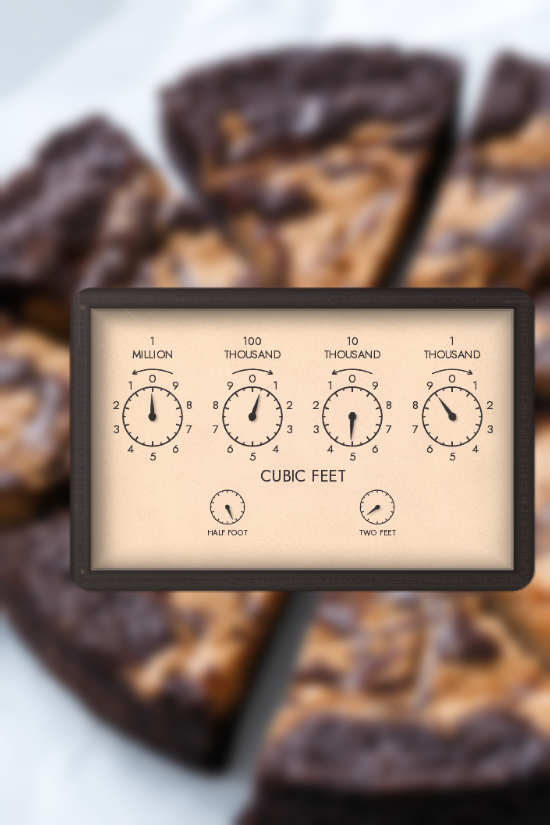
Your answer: 4900 ft³
